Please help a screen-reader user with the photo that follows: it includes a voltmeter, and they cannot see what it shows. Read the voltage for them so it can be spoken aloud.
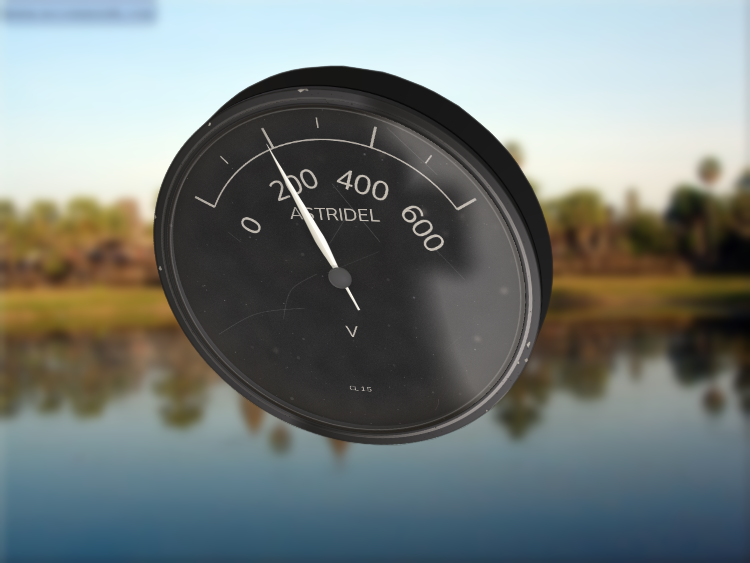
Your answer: 200 V
